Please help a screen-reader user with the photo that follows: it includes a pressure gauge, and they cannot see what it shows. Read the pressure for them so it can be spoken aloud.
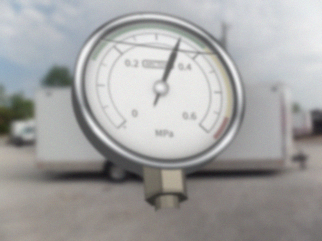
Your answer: 0.35 MPa
